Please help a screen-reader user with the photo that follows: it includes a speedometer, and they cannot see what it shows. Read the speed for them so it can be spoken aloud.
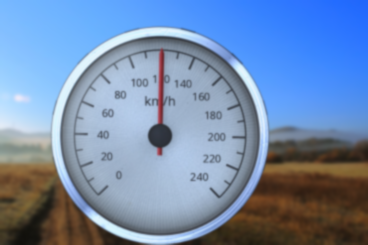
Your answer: 120 km/h
